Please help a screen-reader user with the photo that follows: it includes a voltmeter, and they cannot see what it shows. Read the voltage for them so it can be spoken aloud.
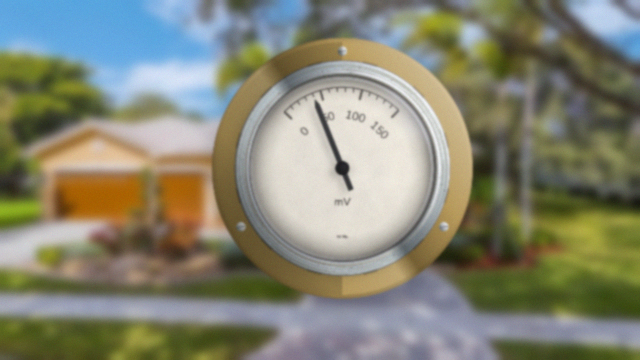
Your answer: 40 mV
